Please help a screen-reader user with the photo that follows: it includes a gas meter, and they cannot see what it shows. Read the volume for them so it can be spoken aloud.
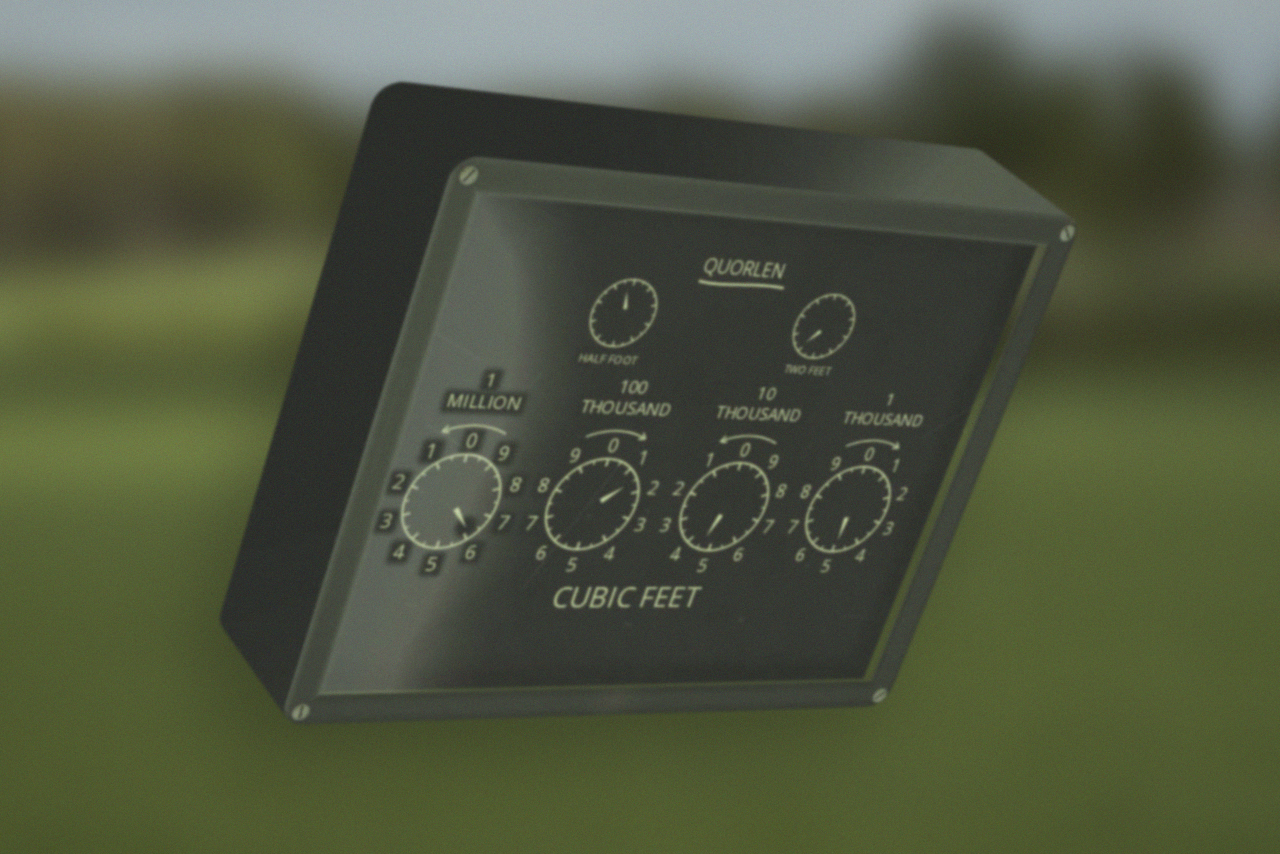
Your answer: 614500 ft³
